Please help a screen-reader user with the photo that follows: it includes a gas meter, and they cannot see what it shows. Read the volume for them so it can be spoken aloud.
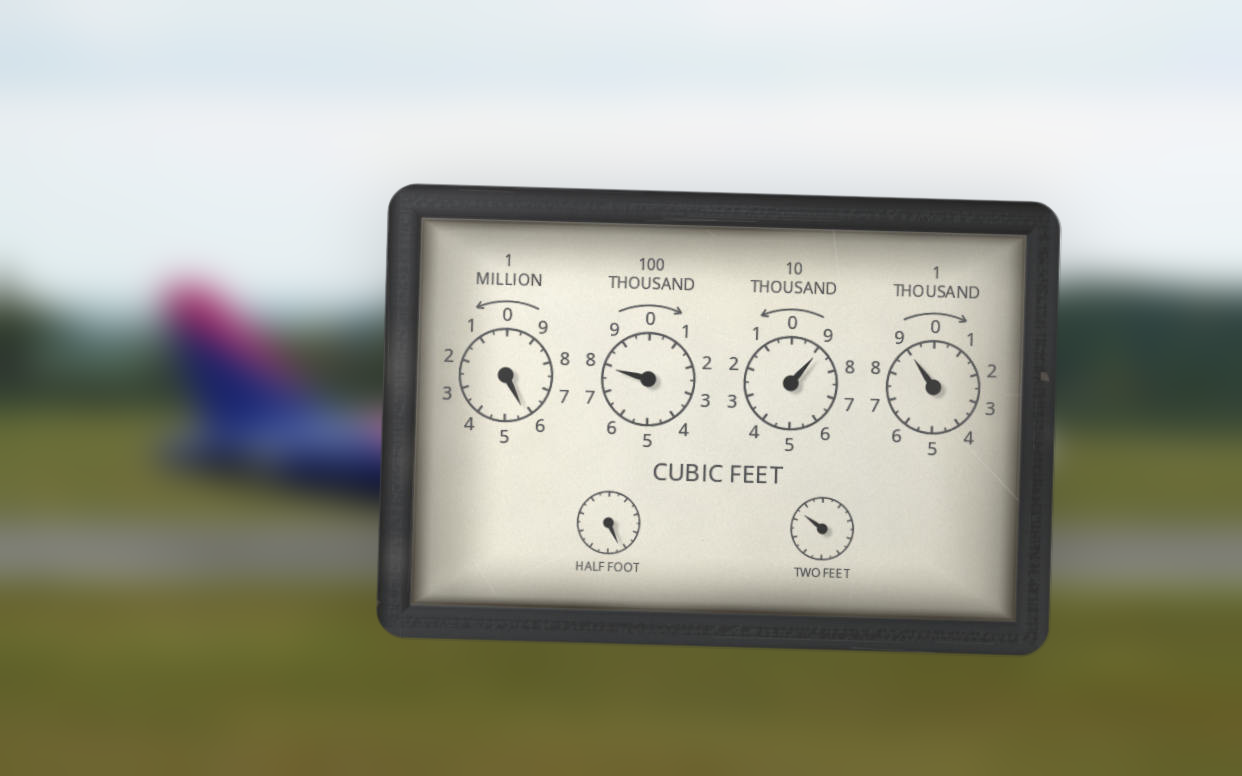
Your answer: 578900 ft³
